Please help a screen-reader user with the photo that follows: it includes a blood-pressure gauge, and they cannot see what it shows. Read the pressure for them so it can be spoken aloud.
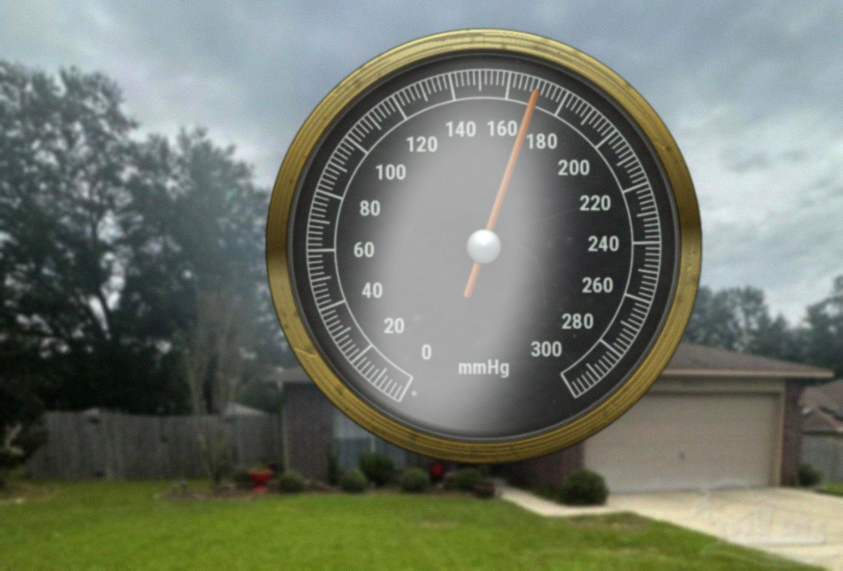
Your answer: 170 mmHg
